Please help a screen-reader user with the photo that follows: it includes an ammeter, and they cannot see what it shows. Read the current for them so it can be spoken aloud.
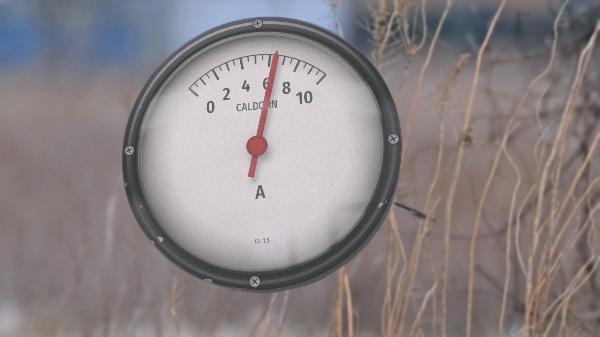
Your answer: 6.5 A
